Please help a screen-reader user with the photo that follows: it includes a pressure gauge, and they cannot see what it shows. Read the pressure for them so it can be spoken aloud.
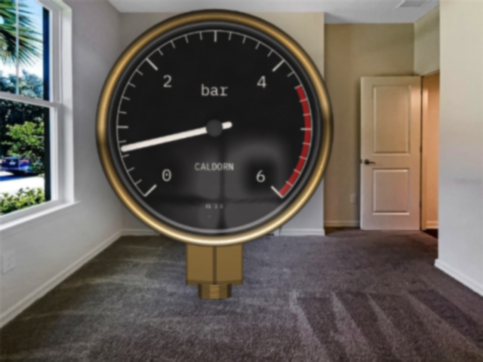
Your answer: 0.7 bar
